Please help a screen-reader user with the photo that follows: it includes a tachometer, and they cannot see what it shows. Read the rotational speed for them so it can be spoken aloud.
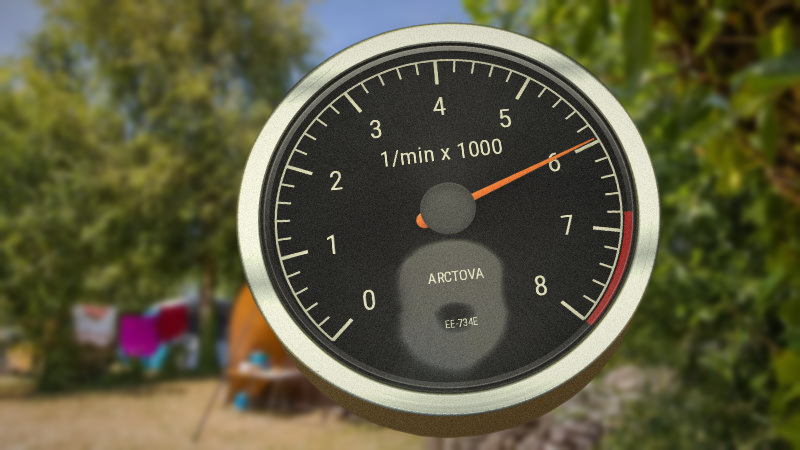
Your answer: 6000 rpm
